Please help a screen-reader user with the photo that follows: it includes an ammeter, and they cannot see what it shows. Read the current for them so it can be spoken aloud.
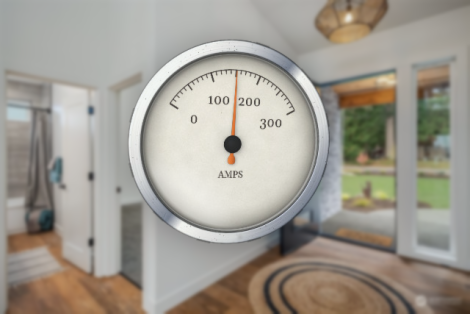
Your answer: 150 A
